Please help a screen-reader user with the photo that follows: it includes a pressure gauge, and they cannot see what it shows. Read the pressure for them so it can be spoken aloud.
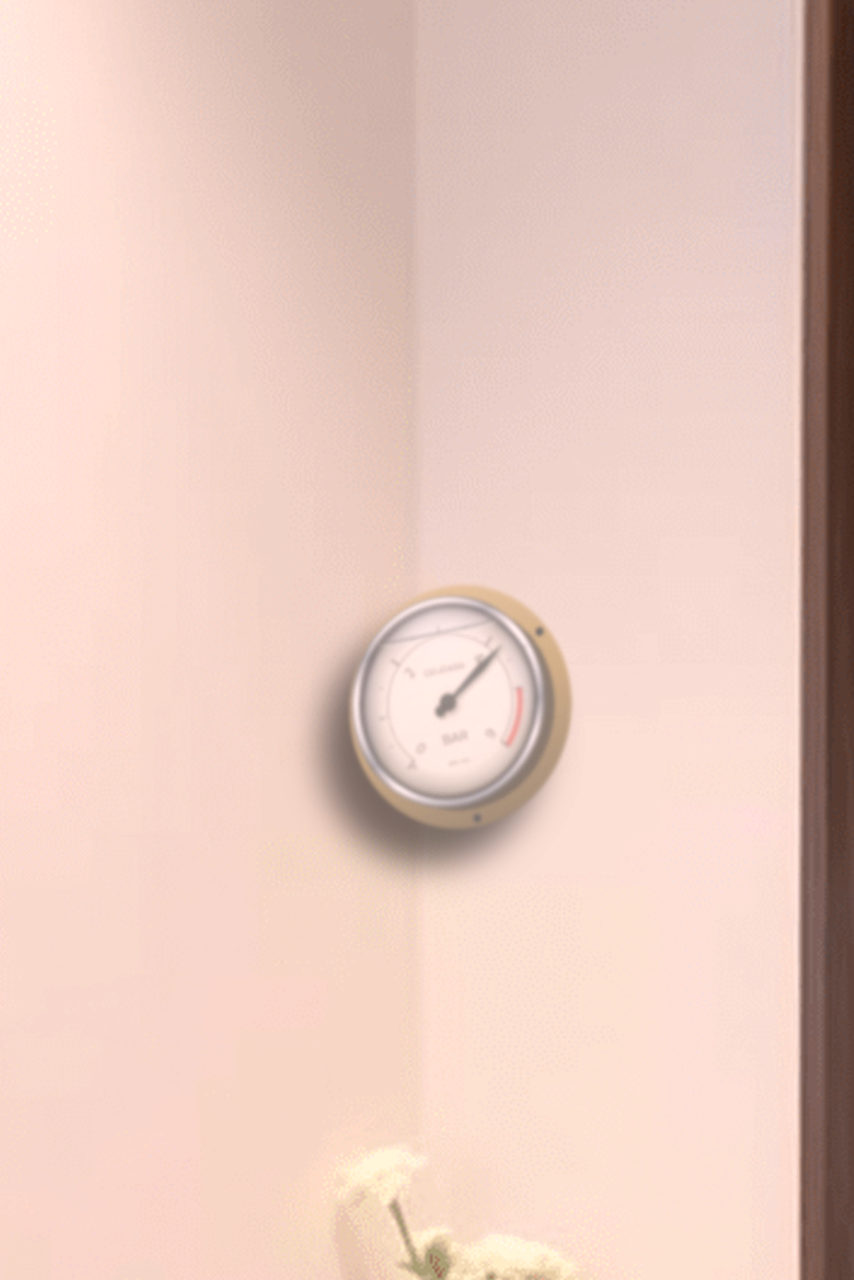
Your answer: 4.25 bar
